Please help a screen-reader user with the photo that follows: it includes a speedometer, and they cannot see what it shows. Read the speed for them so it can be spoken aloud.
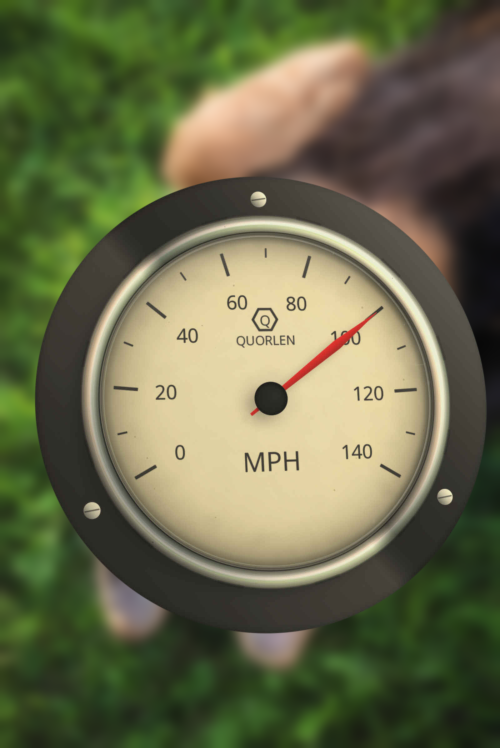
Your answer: 100 mph
